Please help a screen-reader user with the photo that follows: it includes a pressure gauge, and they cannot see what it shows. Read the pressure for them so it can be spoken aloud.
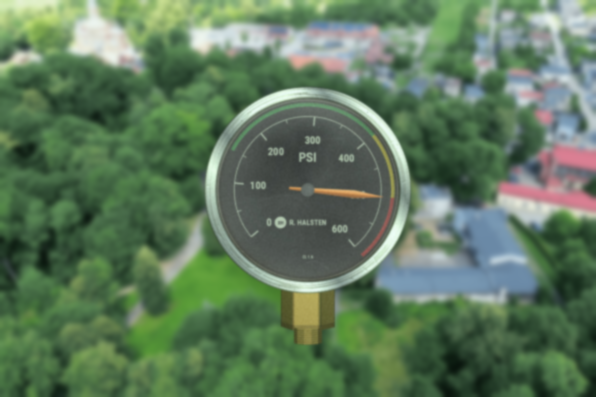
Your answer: 500 psi
